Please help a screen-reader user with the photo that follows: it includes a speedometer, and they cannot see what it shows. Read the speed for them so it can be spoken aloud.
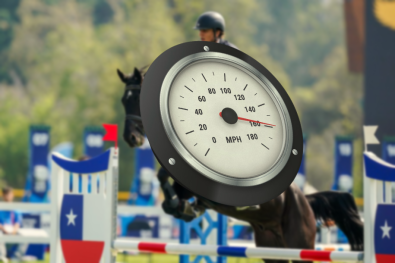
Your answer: 160 mph
